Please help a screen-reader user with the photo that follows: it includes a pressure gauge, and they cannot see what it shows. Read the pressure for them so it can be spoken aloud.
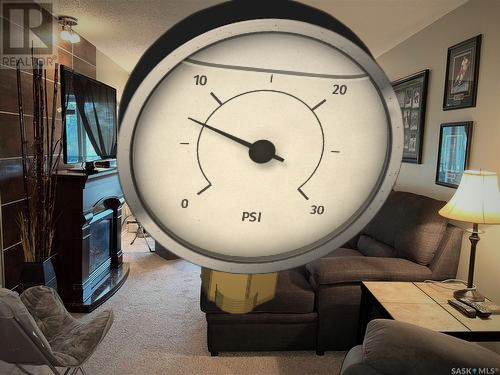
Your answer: 7.5 psi
